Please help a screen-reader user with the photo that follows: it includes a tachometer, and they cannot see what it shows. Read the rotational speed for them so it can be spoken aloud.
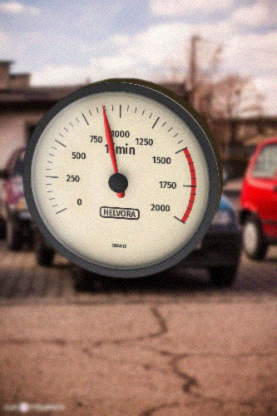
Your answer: 900 rpm
